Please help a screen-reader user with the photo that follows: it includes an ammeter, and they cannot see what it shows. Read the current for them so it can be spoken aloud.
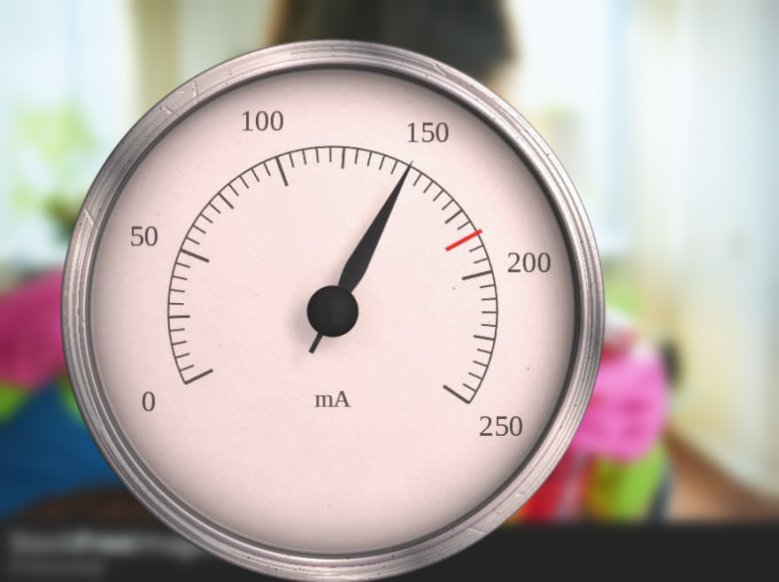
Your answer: 150 mA
